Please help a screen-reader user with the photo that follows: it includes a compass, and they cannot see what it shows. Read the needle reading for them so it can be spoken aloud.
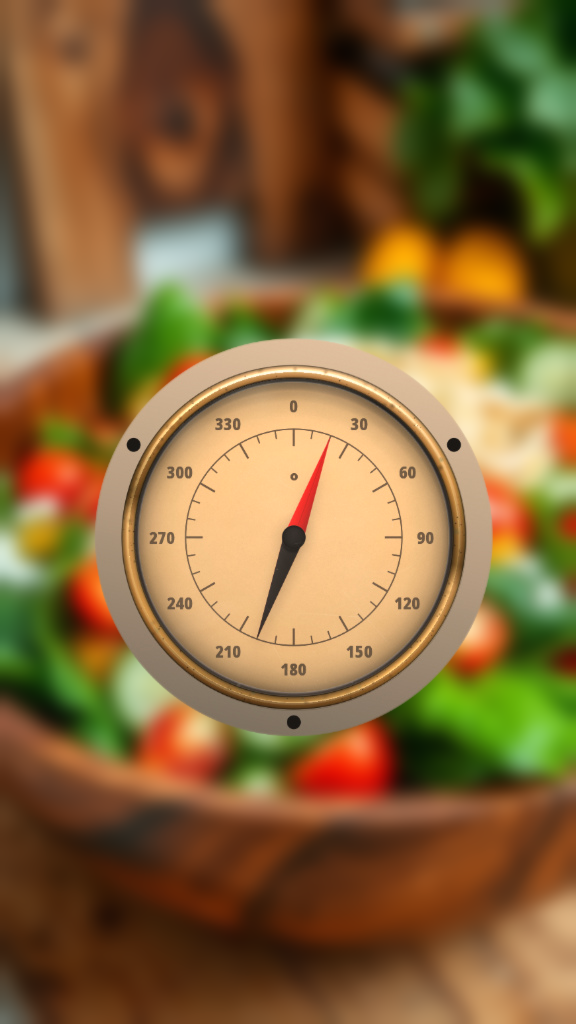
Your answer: 20 °
